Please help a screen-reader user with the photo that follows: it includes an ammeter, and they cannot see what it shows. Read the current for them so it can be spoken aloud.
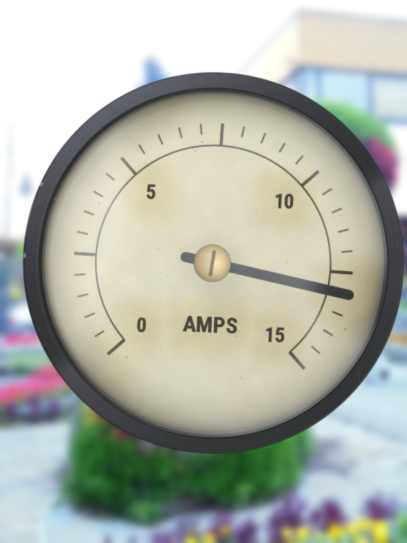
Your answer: 13 A
